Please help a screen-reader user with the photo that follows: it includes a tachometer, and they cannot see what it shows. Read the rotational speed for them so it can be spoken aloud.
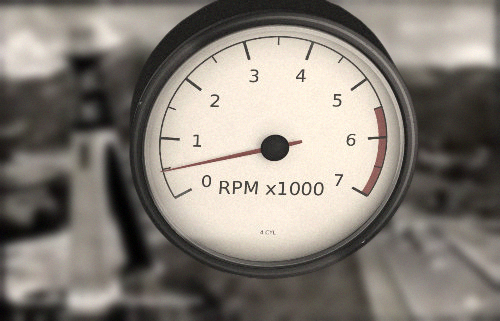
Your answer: 500 rpm
